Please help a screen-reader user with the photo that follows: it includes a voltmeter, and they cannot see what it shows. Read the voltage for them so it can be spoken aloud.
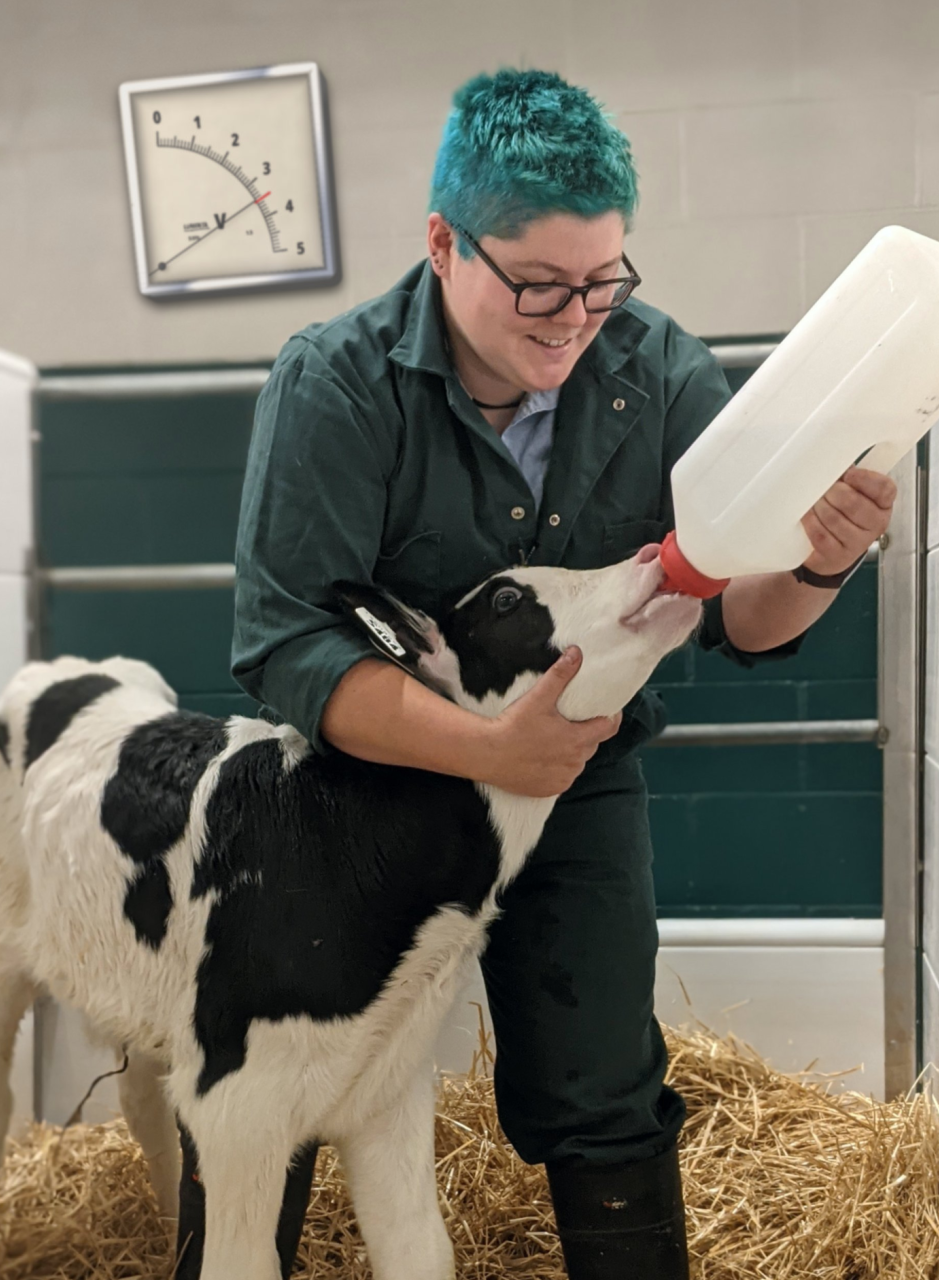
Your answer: 3.5 V
